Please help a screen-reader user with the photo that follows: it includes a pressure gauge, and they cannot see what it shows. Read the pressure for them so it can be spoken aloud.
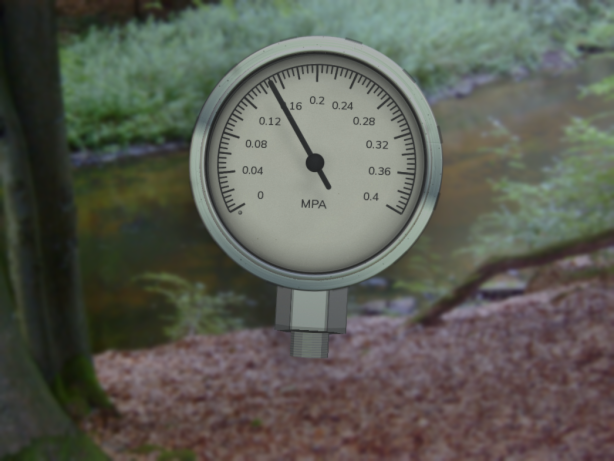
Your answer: 0.15 MPa
